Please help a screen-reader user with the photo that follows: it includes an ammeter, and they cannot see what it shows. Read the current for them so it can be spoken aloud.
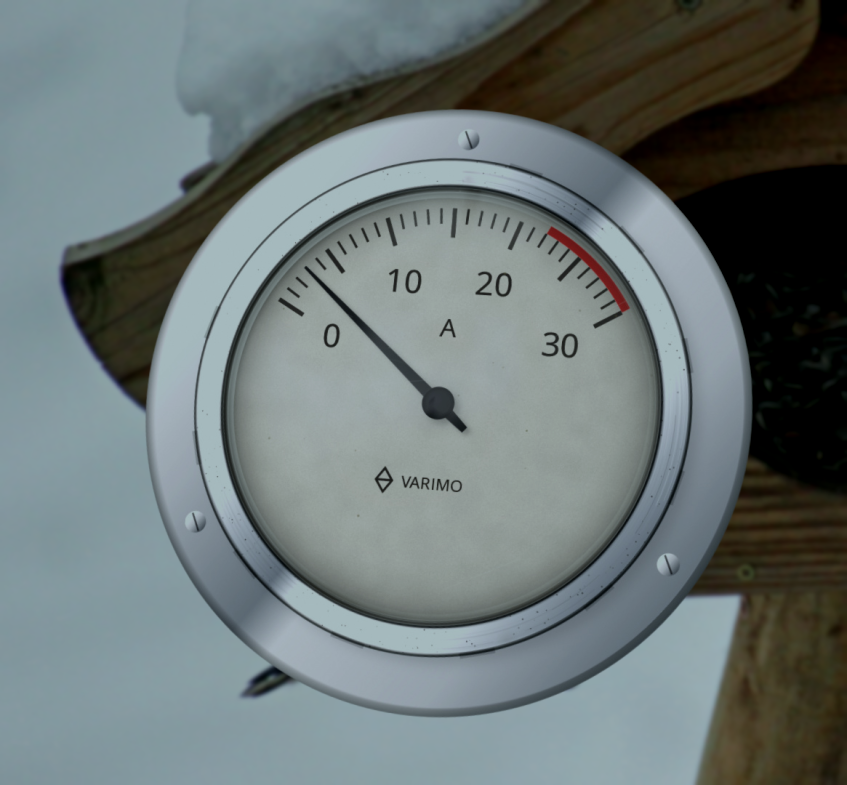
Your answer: 3 A
